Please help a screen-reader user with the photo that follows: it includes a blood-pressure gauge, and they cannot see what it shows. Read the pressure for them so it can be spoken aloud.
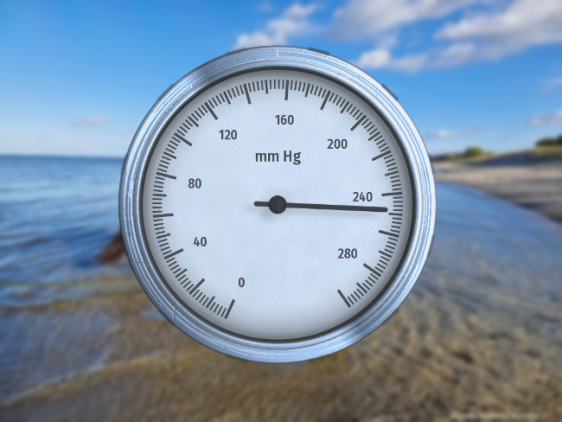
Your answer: 248 mmHg
